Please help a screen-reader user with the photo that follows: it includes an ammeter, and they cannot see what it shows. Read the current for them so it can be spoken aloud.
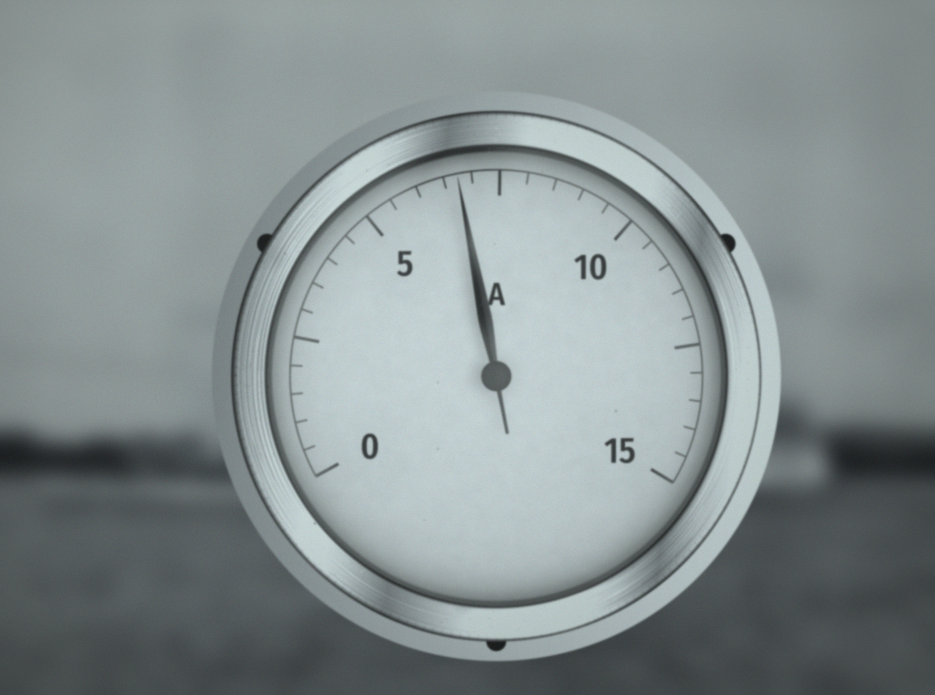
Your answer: 6.75 A
